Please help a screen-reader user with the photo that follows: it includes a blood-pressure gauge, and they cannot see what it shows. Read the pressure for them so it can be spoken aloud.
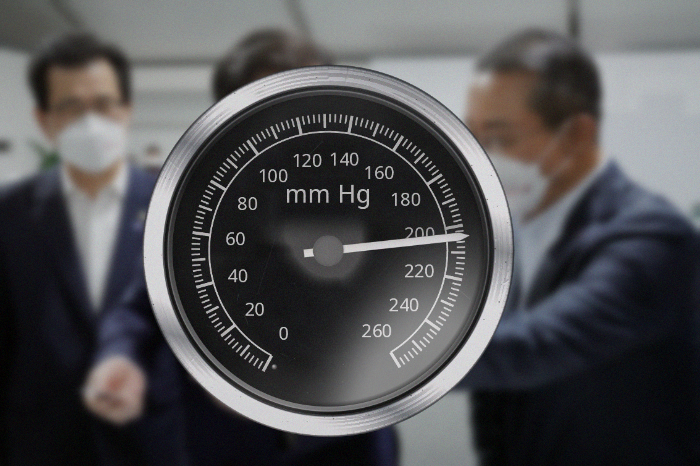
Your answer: 204 mmHg
